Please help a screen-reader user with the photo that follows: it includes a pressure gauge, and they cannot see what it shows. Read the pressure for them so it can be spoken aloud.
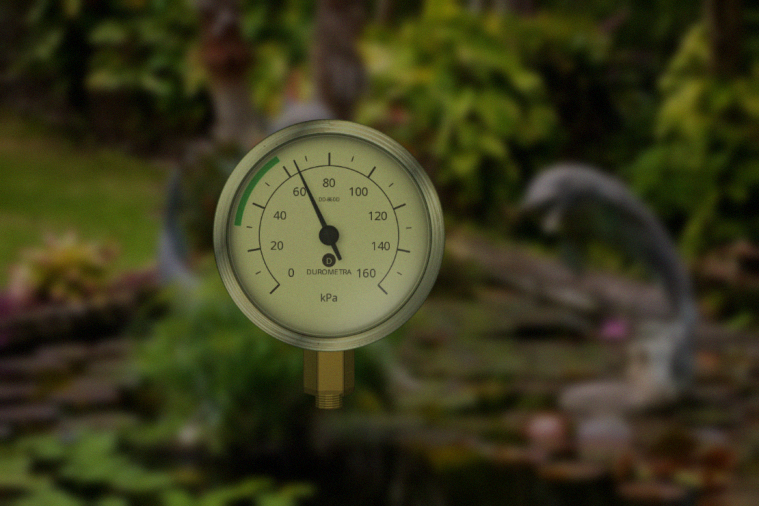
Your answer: 65 kPa
